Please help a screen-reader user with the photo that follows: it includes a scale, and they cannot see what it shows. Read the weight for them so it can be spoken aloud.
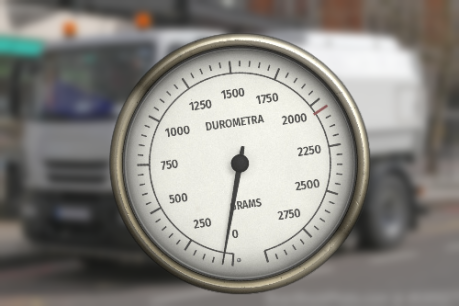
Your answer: 50 g
